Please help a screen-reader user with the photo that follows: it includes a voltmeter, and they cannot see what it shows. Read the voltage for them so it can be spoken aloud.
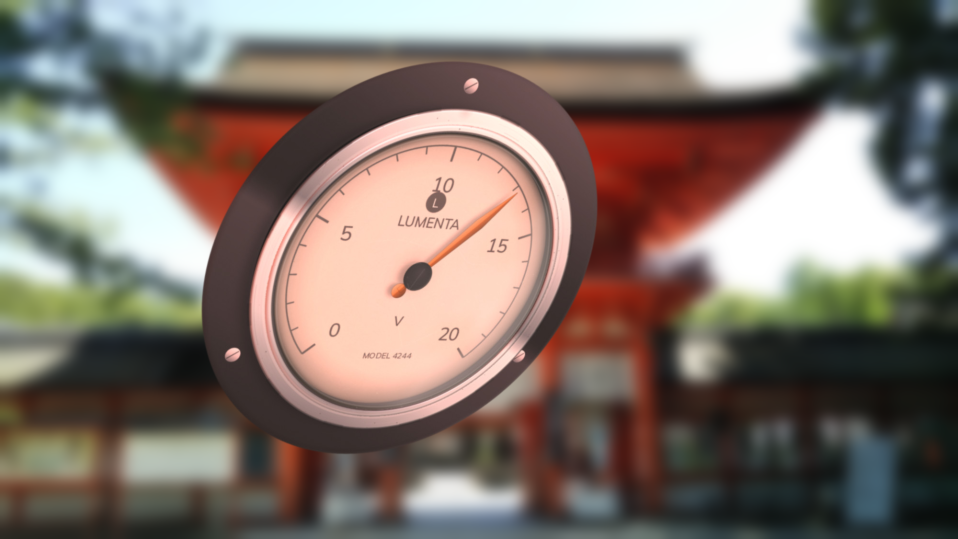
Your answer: 13 V
